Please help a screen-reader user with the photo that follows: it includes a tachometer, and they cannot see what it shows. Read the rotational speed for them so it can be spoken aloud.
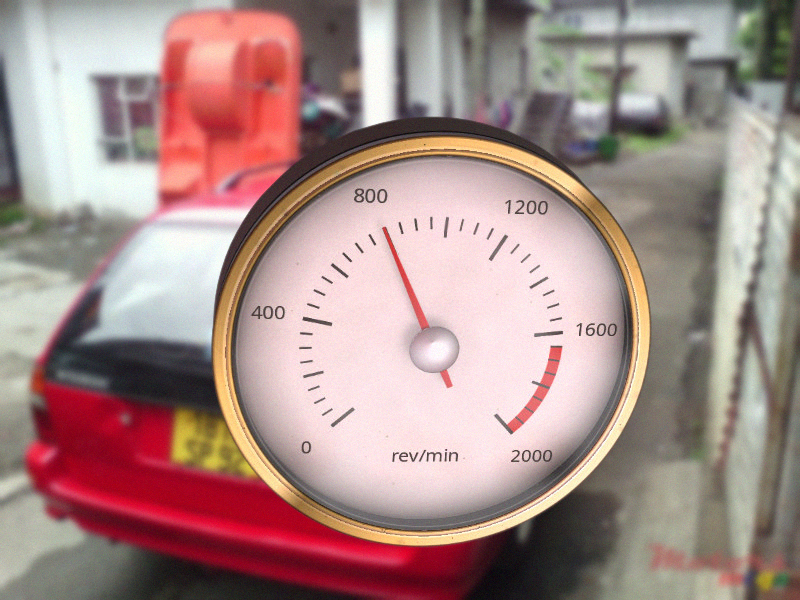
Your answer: 800 rpm
